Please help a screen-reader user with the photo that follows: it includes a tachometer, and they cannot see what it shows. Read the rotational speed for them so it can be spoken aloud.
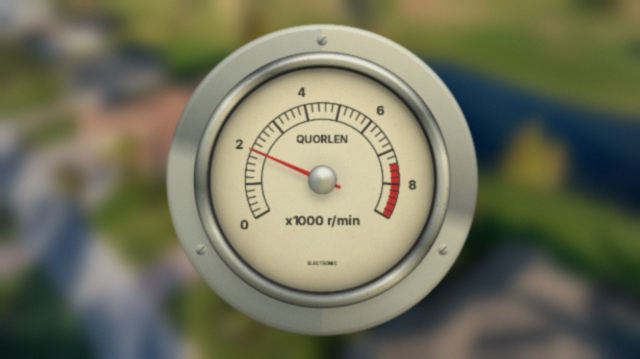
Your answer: 2000 rpm
